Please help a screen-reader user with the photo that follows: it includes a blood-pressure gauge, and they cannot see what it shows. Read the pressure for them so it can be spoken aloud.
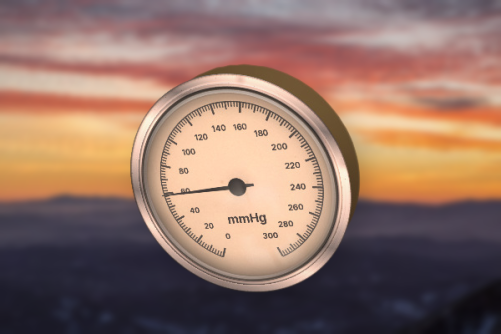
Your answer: 60 mmHg
